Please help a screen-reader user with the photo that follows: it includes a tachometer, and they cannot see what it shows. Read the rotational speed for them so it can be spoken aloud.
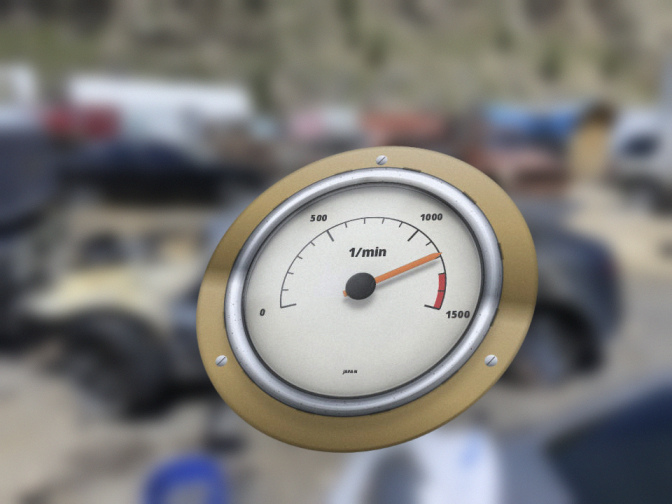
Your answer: 1200 rpm
